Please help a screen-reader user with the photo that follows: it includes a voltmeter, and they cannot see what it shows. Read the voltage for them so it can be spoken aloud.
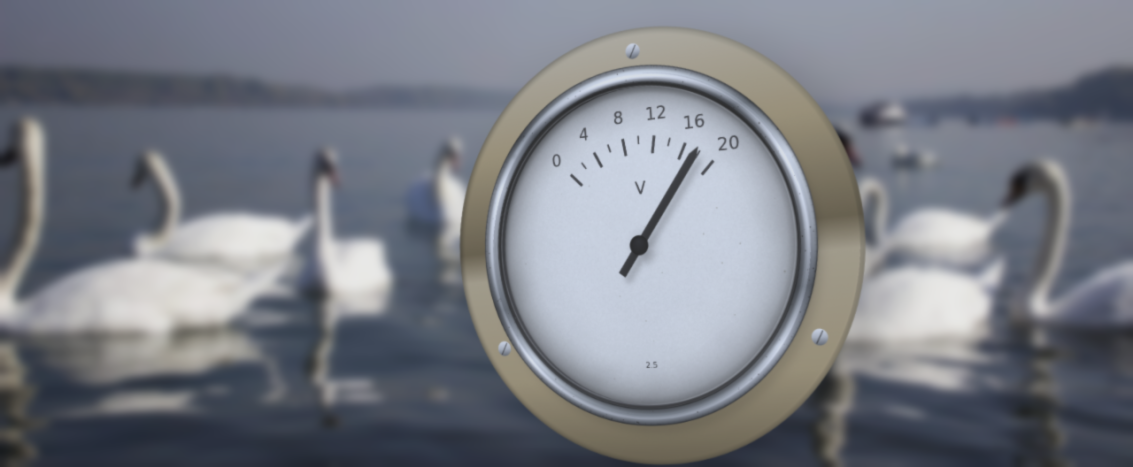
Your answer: 18 V
